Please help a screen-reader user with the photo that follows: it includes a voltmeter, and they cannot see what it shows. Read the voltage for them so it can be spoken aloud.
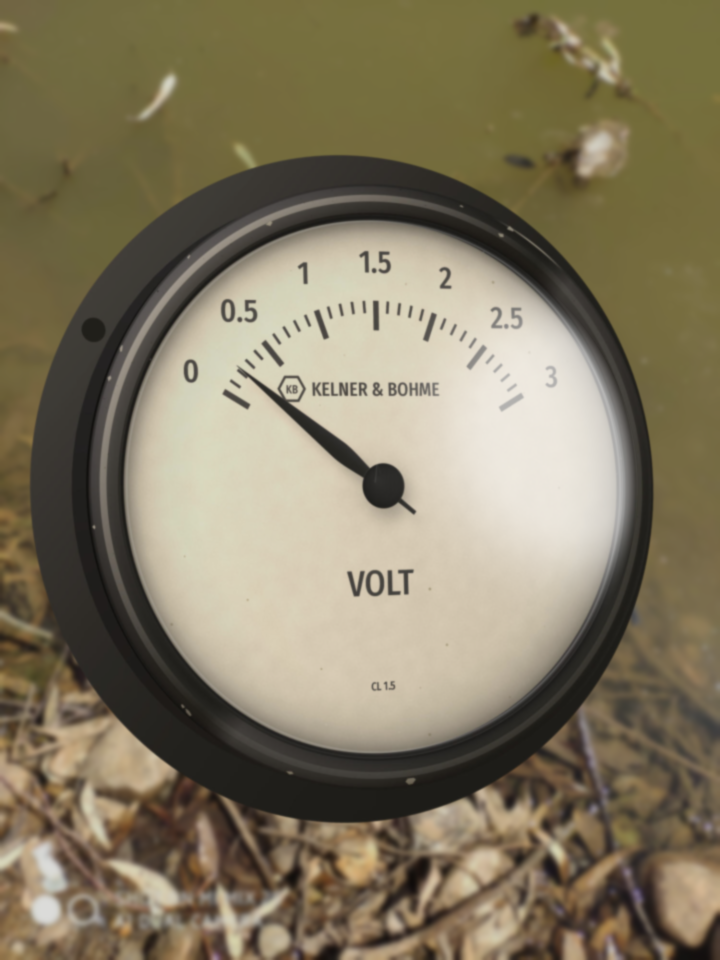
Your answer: 0.2 V
